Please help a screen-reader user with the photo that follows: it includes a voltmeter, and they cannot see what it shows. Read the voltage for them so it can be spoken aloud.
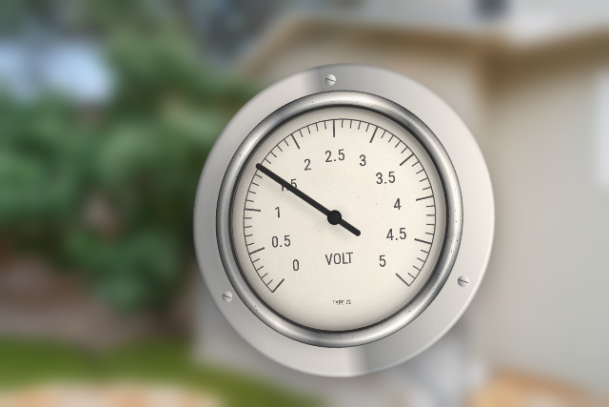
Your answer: 1.5 V
